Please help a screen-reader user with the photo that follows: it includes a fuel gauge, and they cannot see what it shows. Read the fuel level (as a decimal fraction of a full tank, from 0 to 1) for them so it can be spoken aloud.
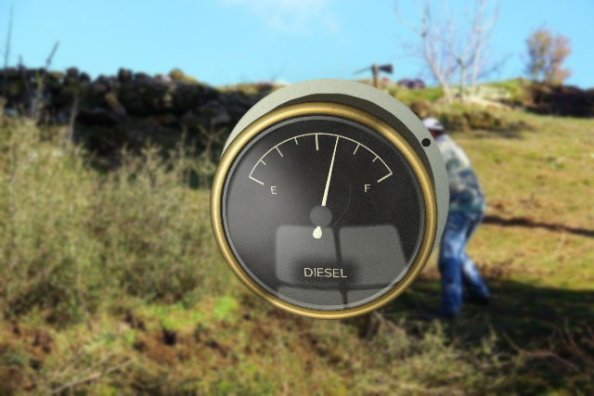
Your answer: 0.625
